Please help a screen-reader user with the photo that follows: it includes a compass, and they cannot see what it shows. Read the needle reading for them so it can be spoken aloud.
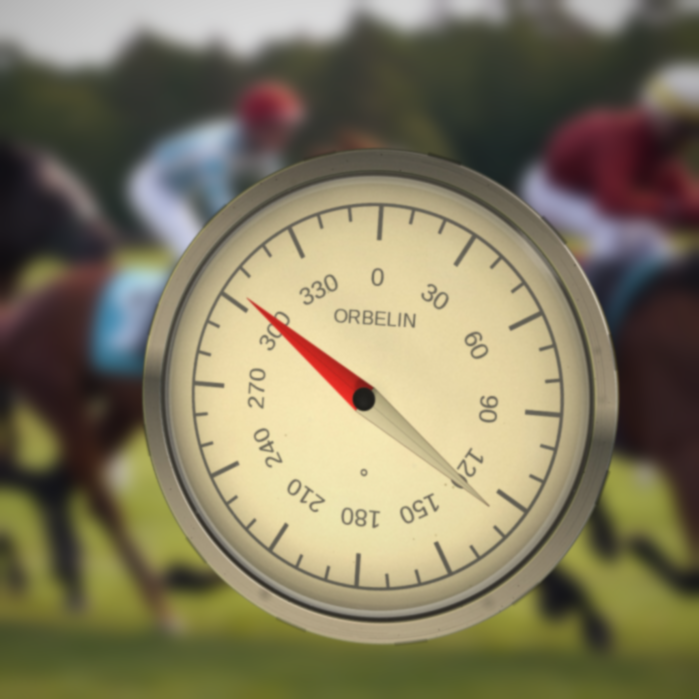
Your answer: 305 °
